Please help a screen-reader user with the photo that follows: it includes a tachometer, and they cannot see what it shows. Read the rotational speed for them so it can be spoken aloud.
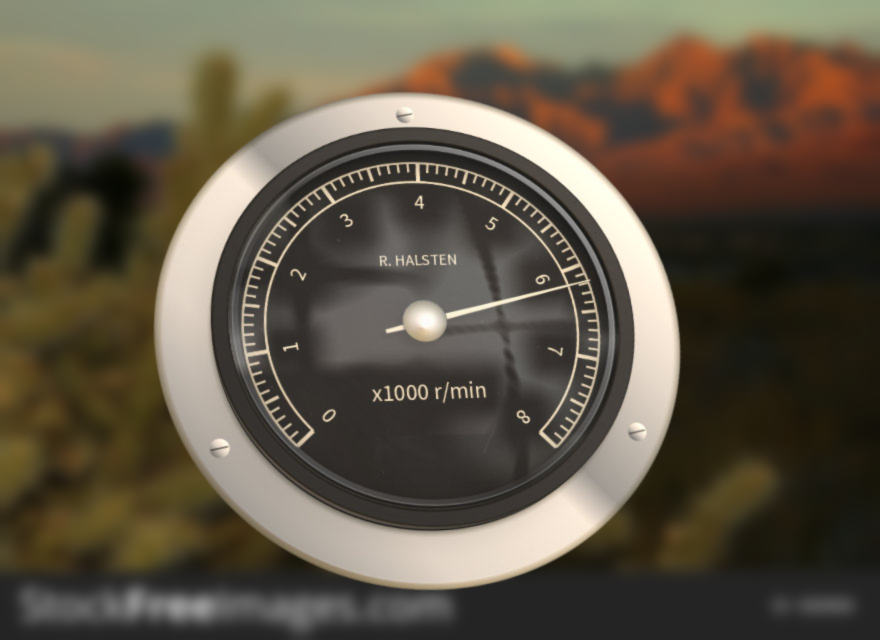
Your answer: 6200 rpm
